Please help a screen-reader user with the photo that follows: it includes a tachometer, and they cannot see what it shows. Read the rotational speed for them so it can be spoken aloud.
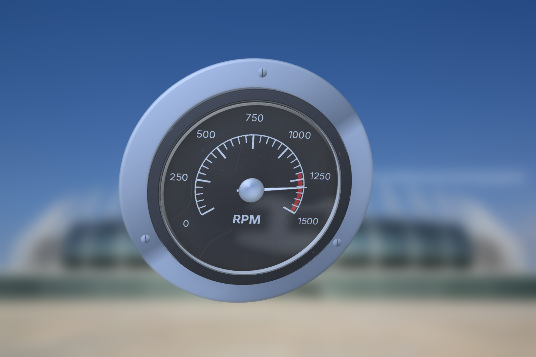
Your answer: 1300 rpm
